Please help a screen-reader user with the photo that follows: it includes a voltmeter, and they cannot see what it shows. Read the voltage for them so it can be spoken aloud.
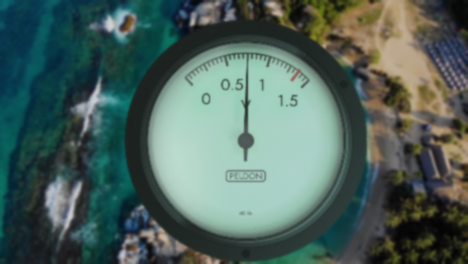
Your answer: 0.75 V
